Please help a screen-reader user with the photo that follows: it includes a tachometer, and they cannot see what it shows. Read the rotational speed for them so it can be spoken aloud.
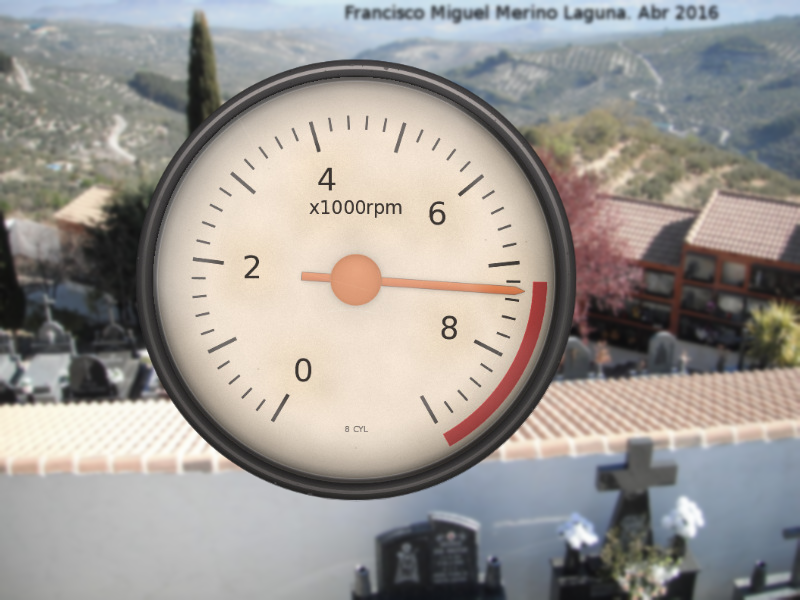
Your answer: 7300 rpm
